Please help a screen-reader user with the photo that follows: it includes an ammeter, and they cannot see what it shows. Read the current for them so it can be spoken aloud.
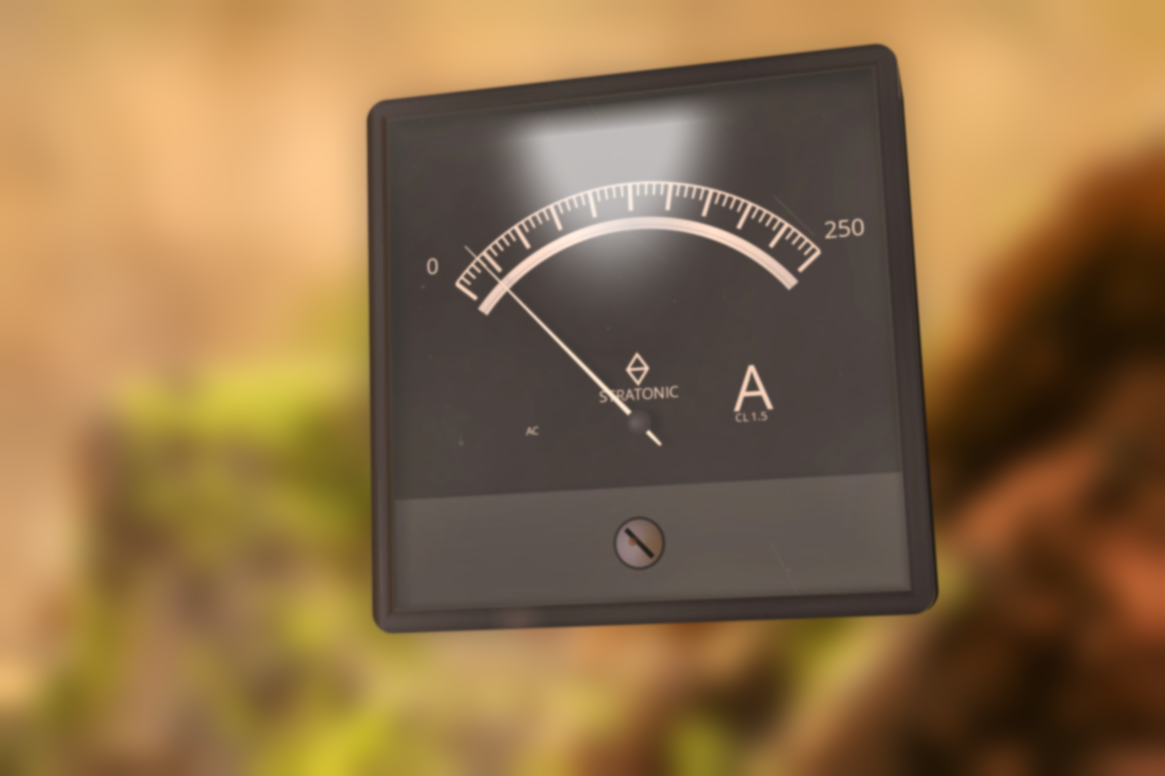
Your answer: 20 A
